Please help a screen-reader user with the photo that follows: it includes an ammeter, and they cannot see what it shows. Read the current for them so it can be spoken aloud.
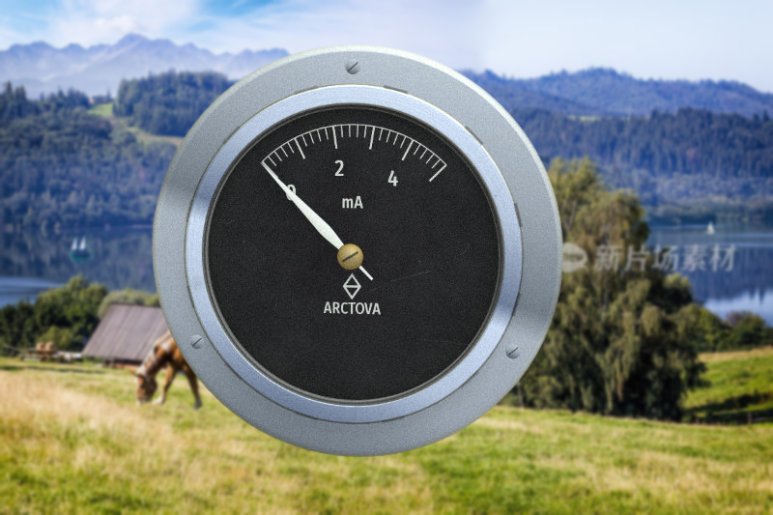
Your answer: 0 mA
